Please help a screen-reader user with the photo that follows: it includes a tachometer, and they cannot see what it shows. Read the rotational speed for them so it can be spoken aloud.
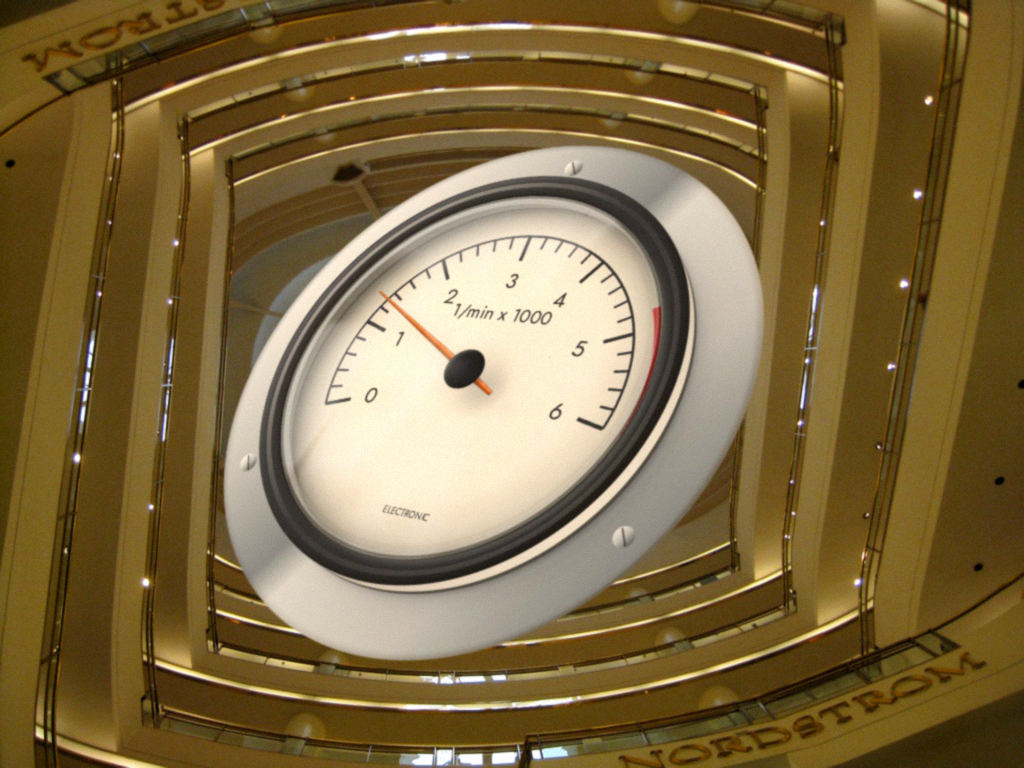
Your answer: 1300 rpm
